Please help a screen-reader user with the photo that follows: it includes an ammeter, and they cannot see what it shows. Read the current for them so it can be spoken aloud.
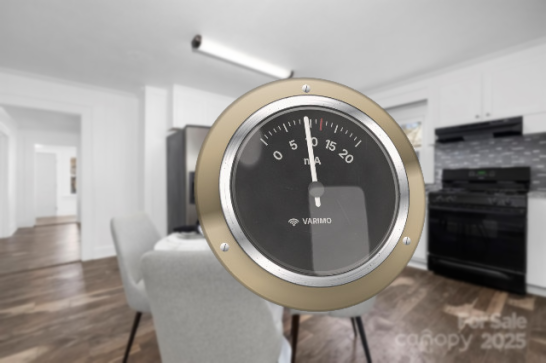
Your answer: 9 mA
